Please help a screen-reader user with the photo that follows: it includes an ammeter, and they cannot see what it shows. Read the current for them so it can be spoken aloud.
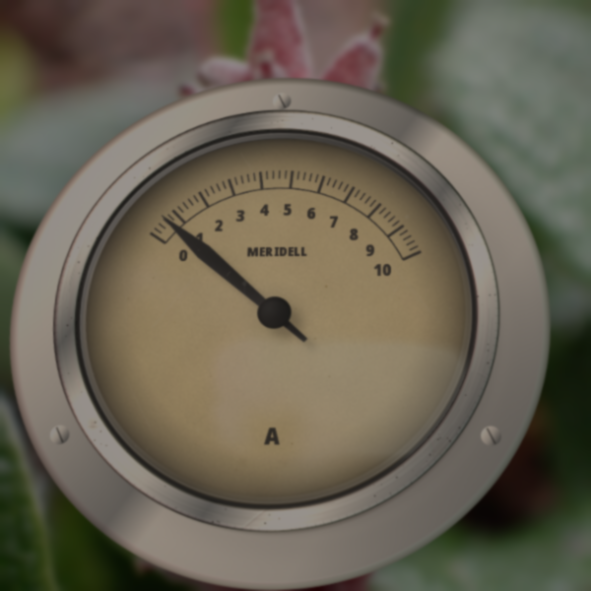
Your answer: 0.6 A
